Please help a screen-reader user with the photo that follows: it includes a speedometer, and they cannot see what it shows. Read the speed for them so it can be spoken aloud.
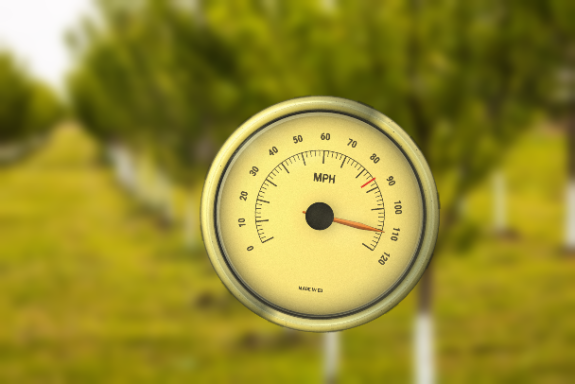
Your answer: 110 mph
